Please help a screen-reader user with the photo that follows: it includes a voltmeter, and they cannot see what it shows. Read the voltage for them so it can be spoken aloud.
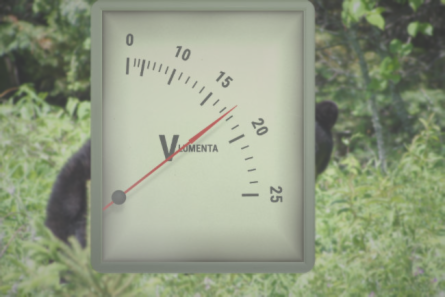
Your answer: 17.5 V
